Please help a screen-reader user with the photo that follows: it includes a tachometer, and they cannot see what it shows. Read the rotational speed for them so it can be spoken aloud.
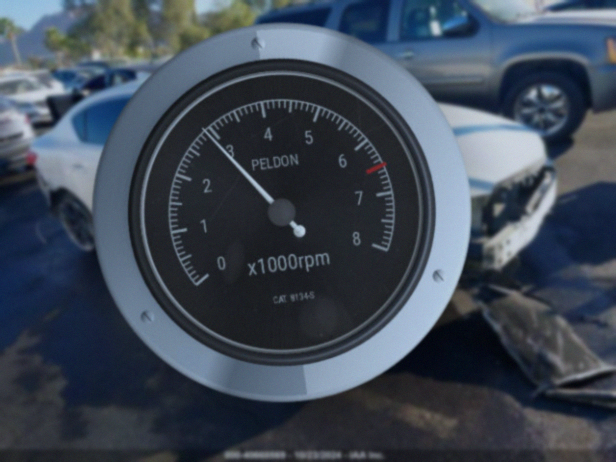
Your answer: 2900 rpm
